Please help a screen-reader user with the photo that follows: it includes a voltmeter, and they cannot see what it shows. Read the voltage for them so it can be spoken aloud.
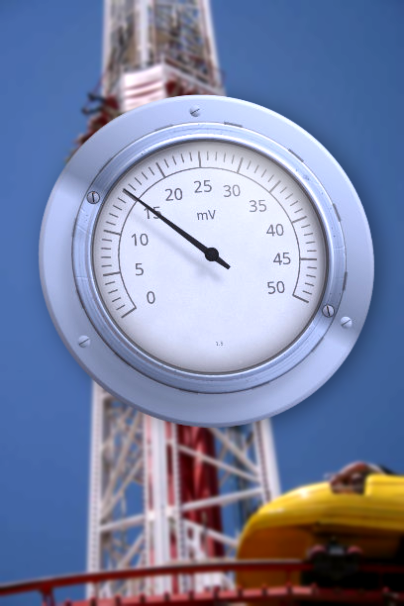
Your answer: 15 mV
